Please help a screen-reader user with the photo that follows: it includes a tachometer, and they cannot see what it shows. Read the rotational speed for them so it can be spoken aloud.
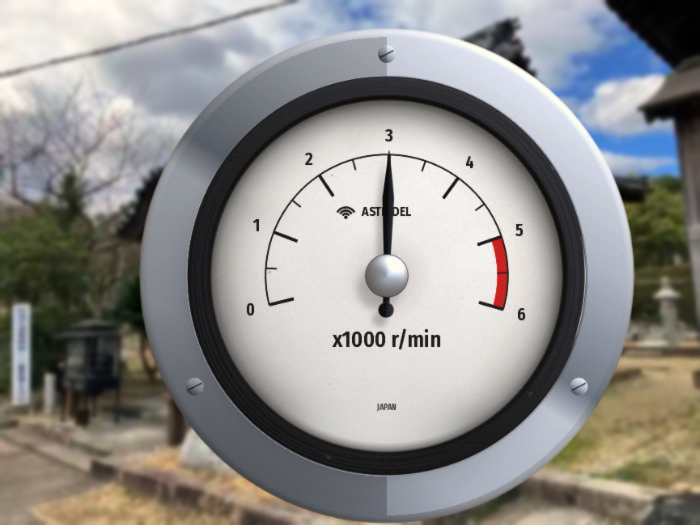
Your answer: 3000 rpm
